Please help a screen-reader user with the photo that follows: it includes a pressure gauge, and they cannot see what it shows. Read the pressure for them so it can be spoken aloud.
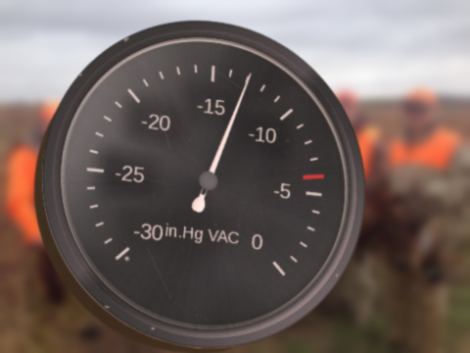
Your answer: -13 inHg
